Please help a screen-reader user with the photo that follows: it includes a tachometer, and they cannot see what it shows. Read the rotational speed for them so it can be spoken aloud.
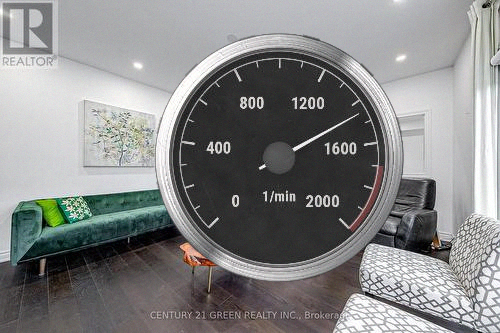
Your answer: 1450 rpm
